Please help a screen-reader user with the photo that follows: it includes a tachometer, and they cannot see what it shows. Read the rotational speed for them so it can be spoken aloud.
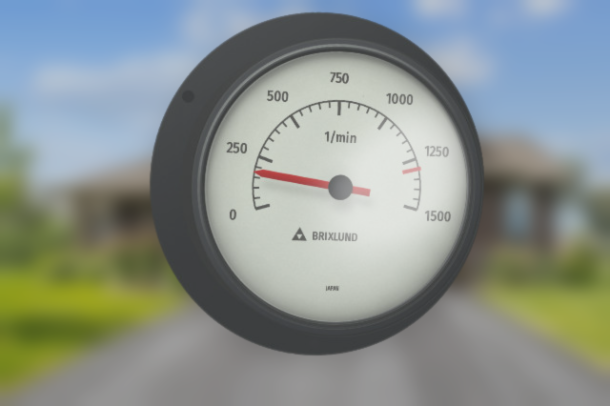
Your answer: 175 rpm
